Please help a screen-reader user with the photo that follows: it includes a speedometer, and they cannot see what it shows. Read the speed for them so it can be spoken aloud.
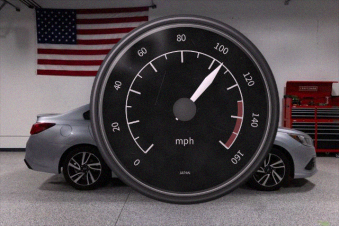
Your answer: 105 mph
